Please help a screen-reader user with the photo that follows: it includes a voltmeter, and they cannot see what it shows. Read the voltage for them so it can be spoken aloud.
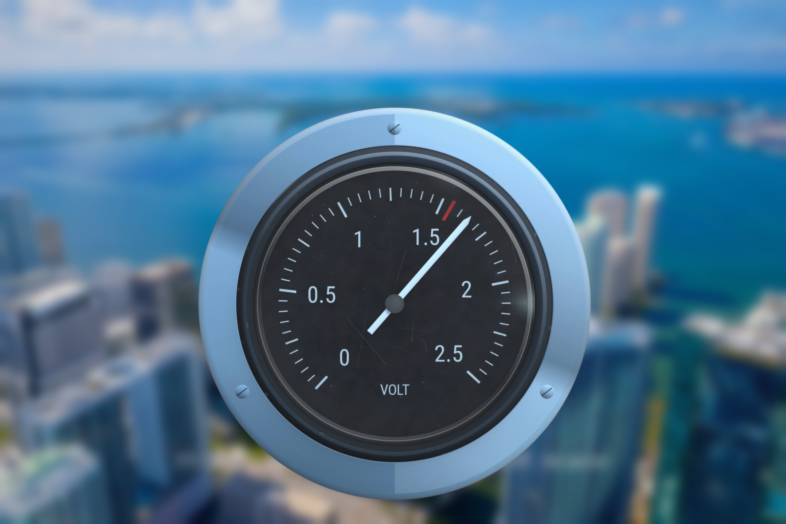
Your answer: 1.65 V
